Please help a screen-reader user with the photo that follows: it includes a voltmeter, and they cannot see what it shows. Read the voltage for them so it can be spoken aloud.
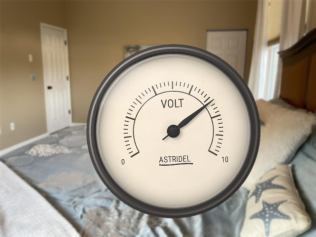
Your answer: 7.2 V
